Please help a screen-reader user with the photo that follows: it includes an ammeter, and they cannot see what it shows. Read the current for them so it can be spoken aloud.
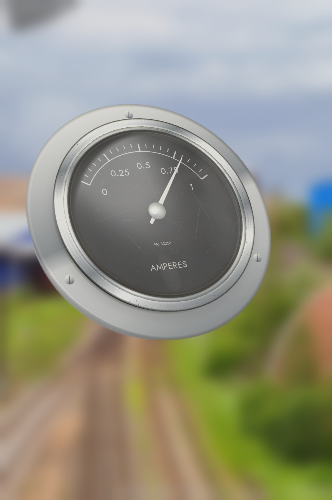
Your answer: 0.8 A
